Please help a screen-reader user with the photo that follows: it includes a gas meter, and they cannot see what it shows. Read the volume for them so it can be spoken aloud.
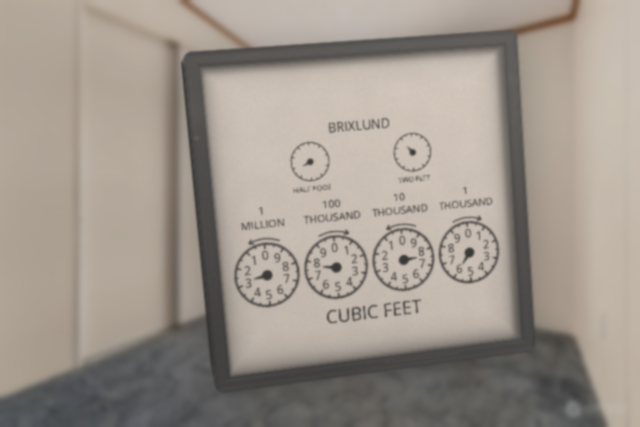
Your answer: 277600 ft³
